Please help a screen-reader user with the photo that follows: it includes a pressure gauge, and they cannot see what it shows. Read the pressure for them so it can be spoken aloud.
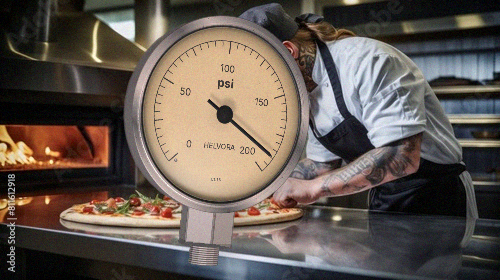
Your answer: 190 psi
